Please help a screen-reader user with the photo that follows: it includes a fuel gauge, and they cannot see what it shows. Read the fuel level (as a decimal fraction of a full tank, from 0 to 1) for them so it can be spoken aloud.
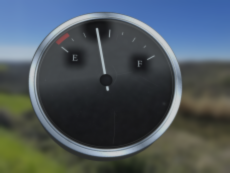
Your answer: 0.375
